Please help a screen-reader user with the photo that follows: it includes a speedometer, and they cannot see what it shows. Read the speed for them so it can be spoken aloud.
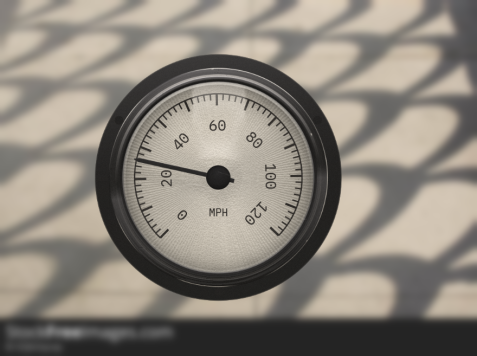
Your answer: 26 mph
